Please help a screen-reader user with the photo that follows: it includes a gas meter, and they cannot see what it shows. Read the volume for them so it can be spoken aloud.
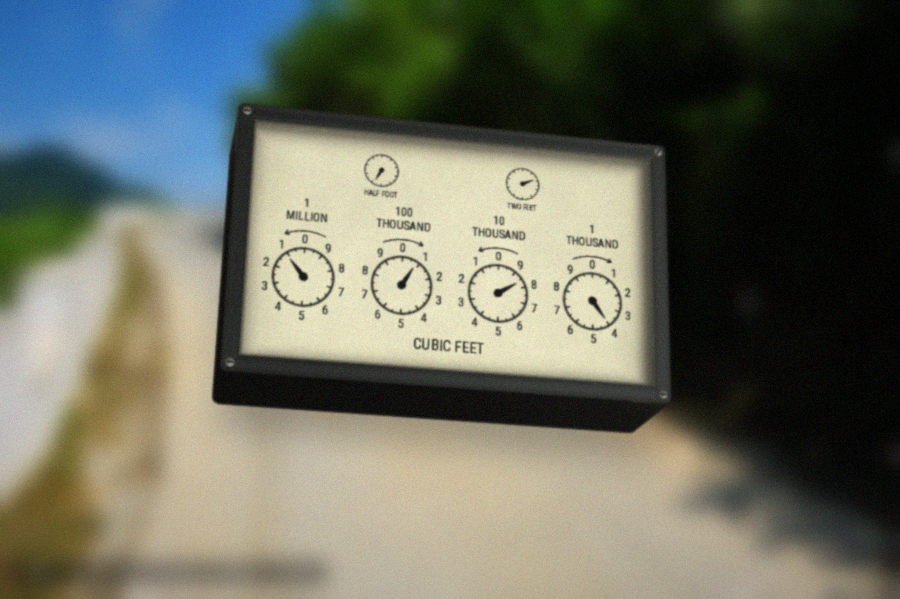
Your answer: 108400 ft³
